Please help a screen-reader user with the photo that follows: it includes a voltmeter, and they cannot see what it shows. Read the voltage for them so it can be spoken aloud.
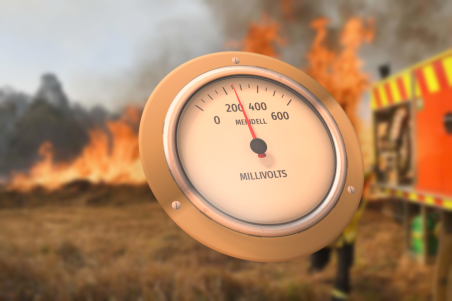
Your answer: 250 mV
